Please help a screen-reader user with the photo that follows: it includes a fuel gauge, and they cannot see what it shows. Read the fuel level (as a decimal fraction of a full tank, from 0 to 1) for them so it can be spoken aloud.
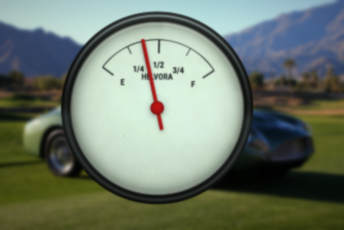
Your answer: 0.375
